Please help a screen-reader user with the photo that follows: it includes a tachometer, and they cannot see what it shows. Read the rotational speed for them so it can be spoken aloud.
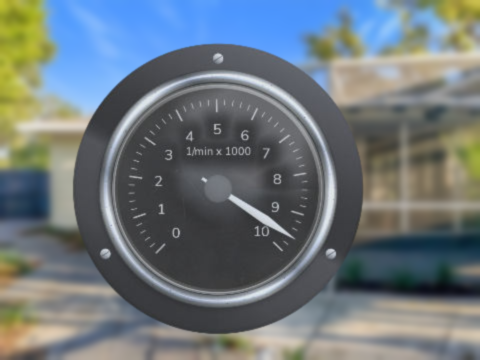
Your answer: 9600 rpm
